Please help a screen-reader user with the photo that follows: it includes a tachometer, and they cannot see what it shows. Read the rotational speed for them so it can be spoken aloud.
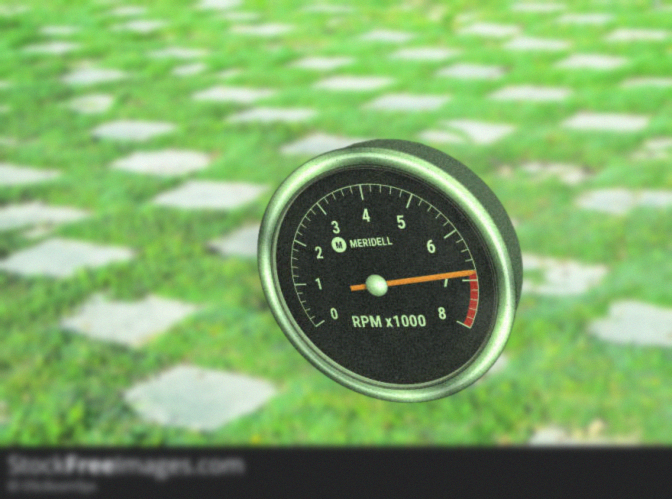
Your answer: 6800 rpm
